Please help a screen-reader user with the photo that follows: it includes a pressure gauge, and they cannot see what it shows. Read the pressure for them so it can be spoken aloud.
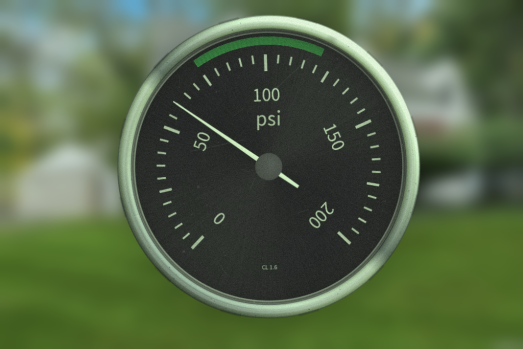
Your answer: 60 psi
